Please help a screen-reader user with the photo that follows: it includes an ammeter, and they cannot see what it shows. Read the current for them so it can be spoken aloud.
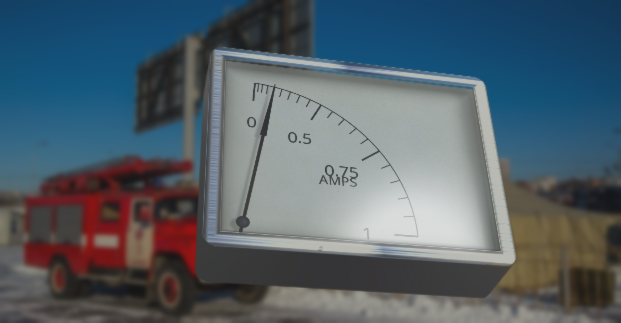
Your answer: 0.25 A
